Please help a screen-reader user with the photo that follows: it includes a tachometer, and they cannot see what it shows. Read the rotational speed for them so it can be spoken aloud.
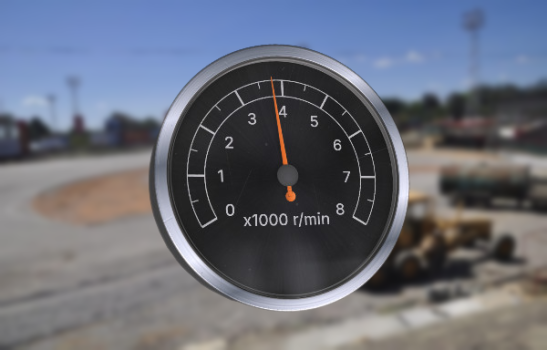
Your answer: 3750 rpm
